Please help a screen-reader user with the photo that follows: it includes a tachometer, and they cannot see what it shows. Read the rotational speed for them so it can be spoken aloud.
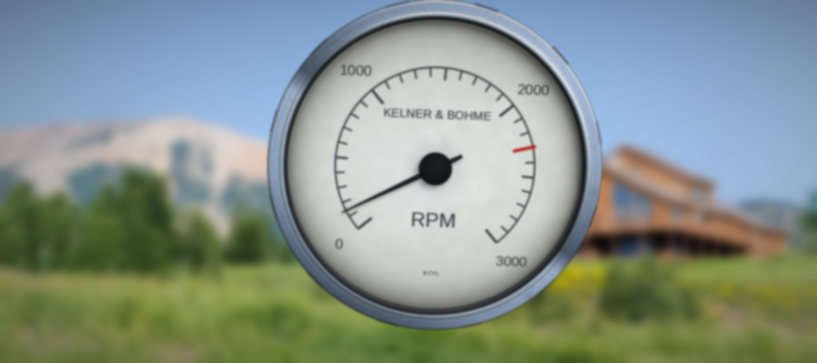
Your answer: 150 rpm
